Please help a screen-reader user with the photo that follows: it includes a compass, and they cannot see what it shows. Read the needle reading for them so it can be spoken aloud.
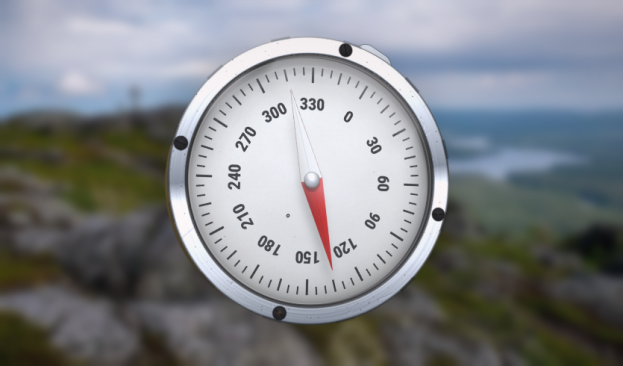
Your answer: 135 °
